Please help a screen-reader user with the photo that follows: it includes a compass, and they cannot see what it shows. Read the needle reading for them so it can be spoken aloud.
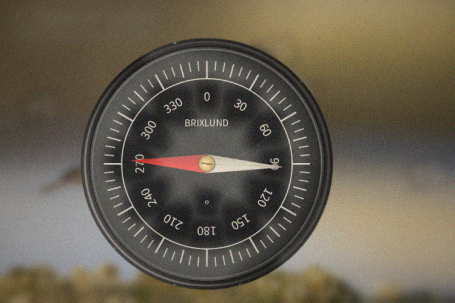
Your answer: 272.5 °
